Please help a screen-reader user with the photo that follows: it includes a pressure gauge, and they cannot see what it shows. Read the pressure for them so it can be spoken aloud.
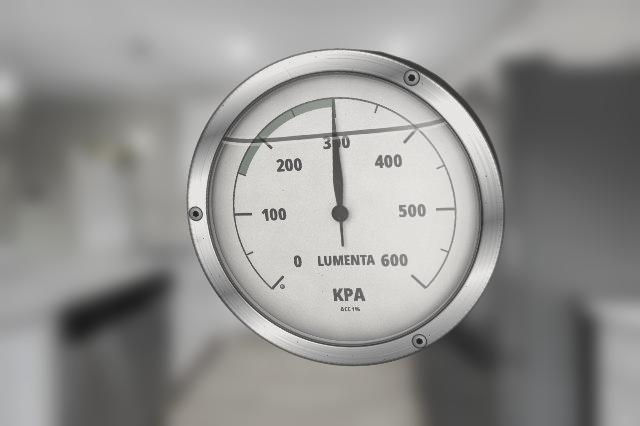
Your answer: 300 kPa
